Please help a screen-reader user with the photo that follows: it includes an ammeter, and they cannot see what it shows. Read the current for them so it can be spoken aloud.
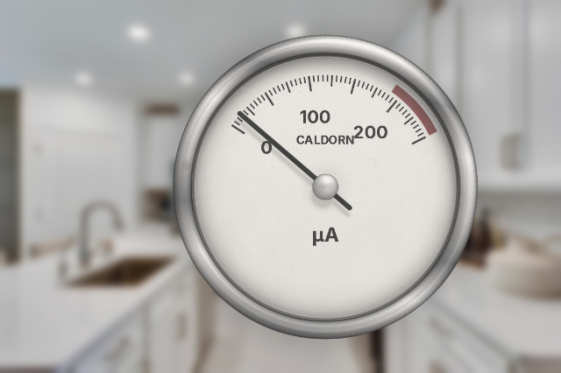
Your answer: 15 µA
